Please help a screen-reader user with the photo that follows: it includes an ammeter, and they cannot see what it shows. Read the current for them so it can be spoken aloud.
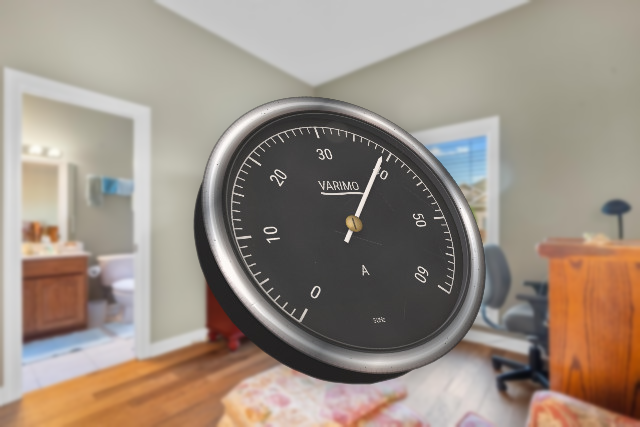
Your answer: 39 A
